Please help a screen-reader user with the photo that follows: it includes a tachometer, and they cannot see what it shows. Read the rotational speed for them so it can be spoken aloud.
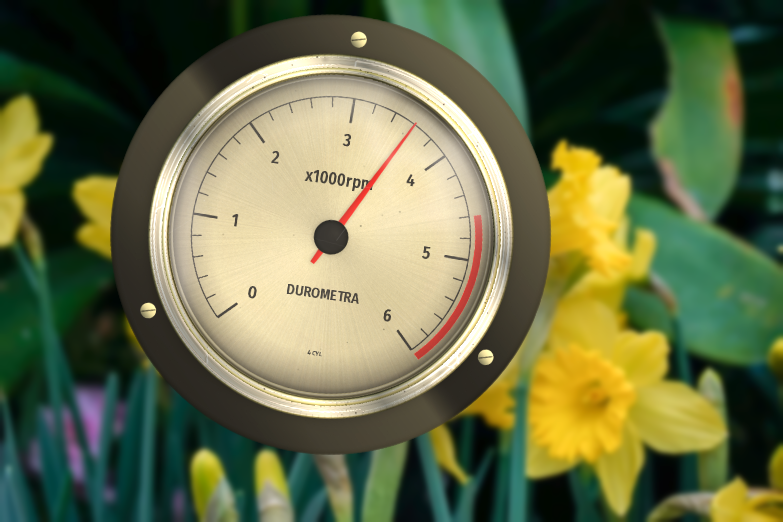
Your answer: 3600 rpm
